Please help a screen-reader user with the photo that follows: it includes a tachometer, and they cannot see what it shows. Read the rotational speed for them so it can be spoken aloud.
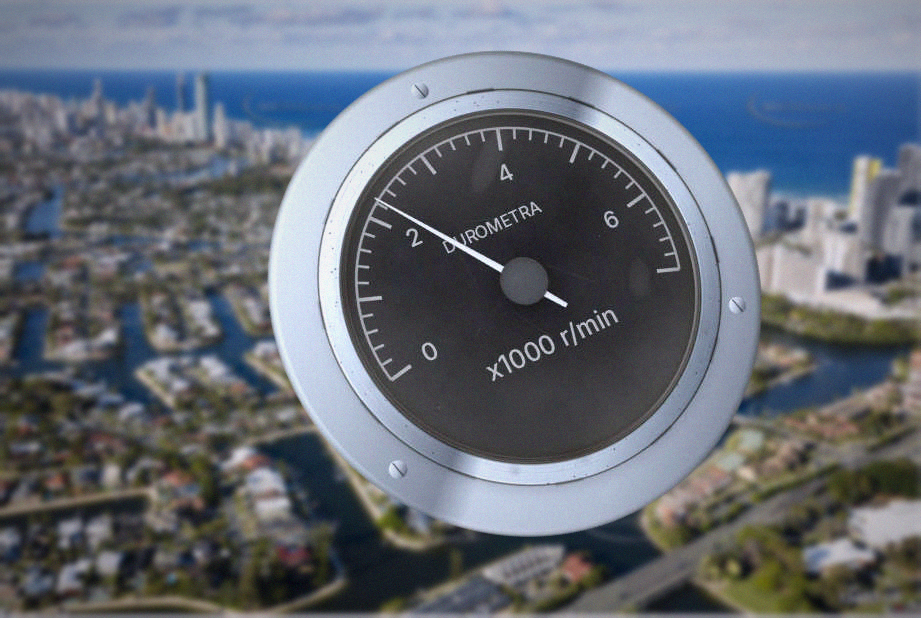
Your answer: 2200 rpm
